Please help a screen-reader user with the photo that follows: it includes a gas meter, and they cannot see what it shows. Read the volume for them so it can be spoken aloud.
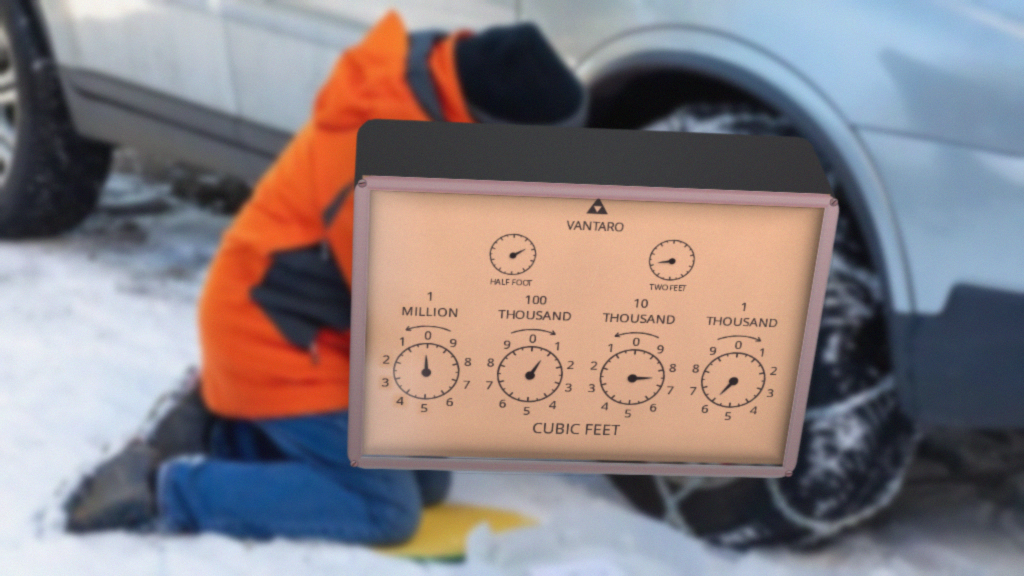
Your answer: 7600 ft³
